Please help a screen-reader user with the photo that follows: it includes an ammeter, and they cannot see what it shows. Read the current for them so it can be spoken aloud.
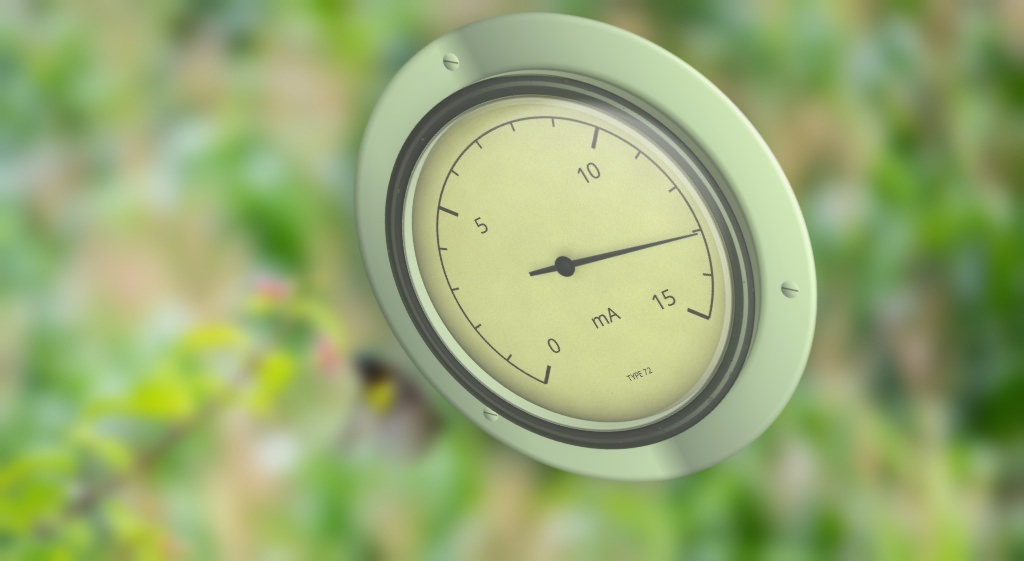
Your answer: 13 mA
